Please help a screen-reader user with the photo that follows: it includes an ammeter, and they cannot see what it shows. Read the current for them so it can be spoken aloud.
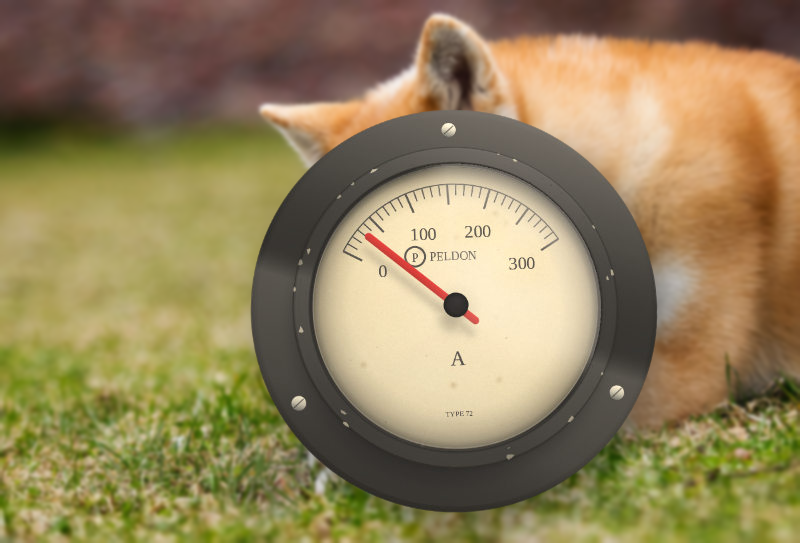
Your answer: 30 A
